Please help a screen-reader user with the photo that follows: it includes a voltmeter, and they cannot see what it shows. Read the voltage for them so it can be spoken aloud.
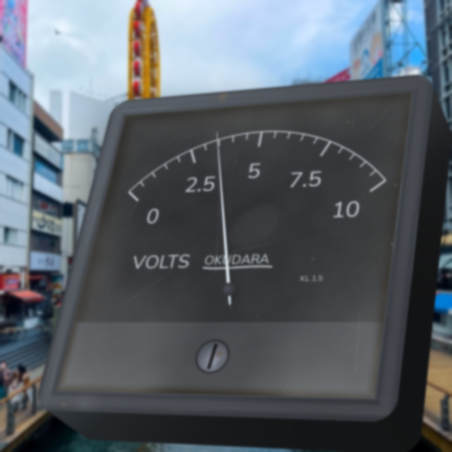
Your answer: 3.5 V
